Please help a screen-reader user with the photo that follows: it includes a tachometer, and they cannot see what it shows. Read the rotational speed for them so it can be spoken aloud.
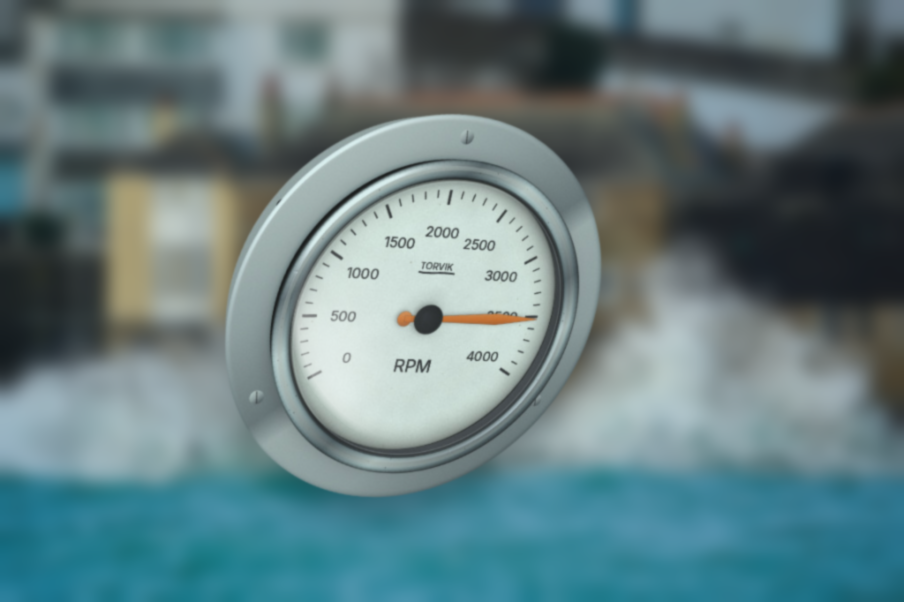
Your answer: 3500 rpm
